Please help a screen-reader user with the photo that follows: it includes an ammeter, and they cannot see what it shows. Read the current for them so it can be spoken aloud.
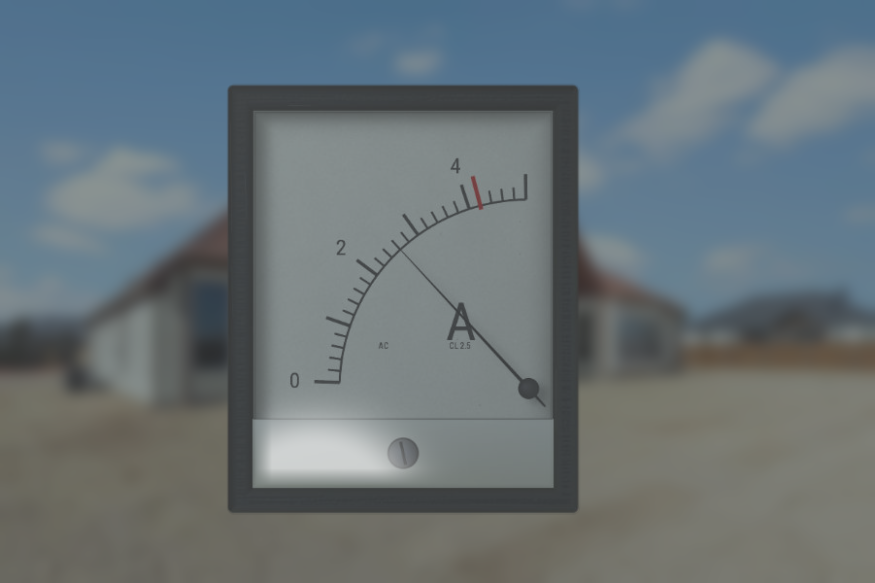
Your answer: 2.6 A
